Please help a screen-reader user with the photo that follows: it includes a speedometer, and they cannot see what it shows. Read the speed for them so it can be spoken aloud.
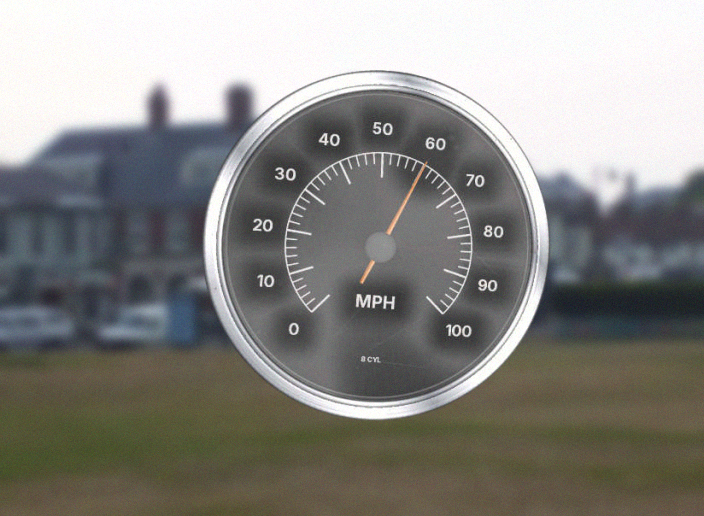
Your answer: 60 mph
